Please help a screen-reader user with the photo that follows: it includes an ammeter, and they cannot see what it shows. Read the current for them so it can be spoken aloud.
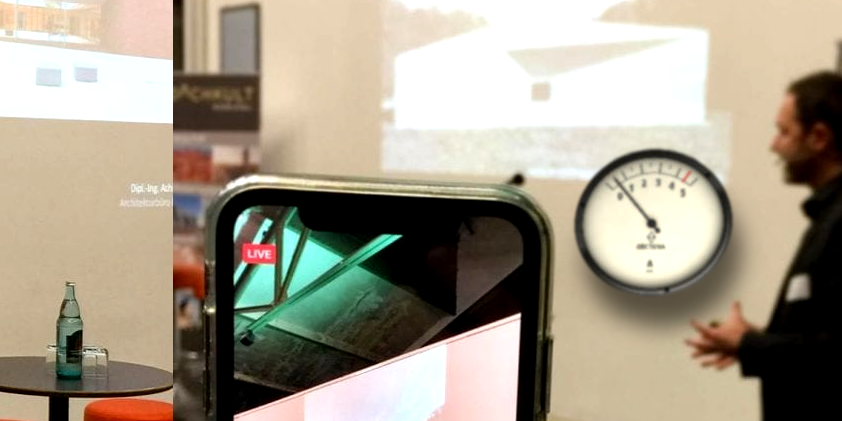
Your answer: 0.5 A
